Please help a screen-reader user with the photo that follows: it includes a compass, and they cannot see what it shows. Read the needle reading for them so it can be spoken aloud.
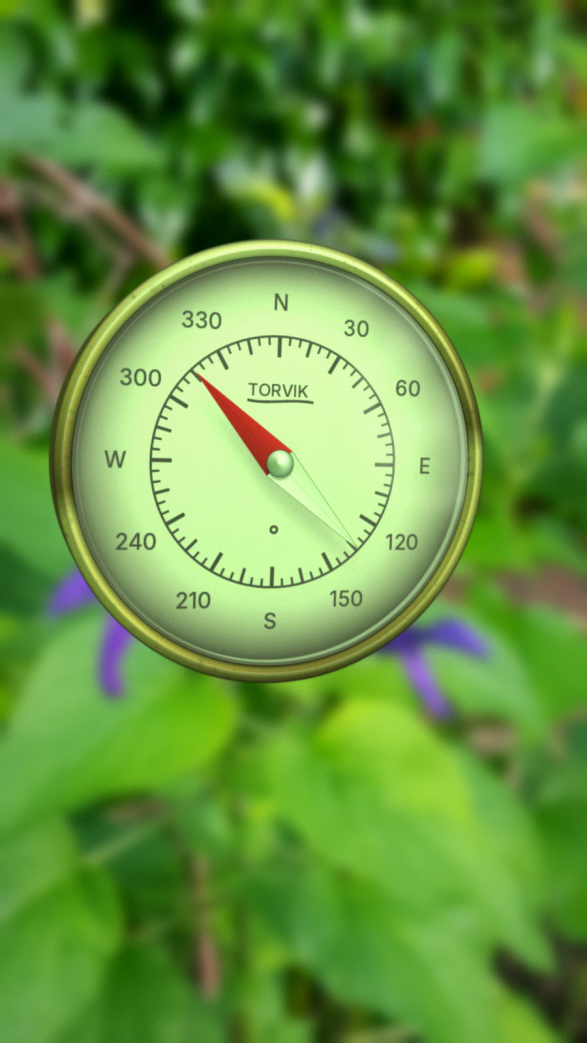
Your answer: 315 °
